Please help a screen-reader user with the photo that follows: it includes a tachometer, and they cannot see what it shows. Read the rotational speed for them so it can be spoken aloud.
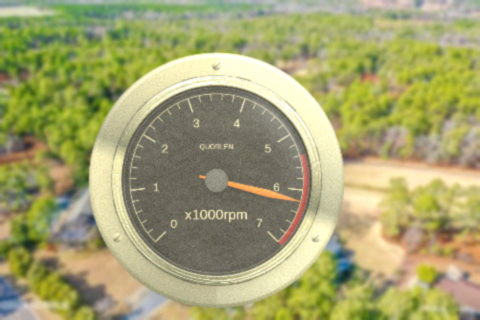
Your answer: 6200 rpm
